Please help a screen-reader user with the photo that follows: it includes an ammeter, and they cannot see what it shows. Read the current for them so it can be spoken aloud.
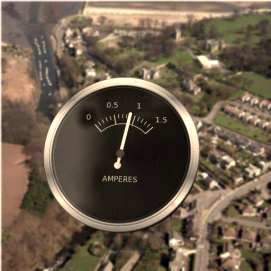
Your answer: 0.9 A
